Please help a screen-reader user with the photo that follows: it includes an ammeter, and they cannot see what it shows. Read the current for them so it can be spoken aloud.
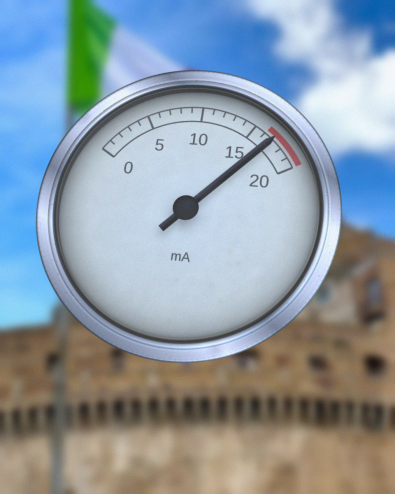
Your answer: 17 mA
